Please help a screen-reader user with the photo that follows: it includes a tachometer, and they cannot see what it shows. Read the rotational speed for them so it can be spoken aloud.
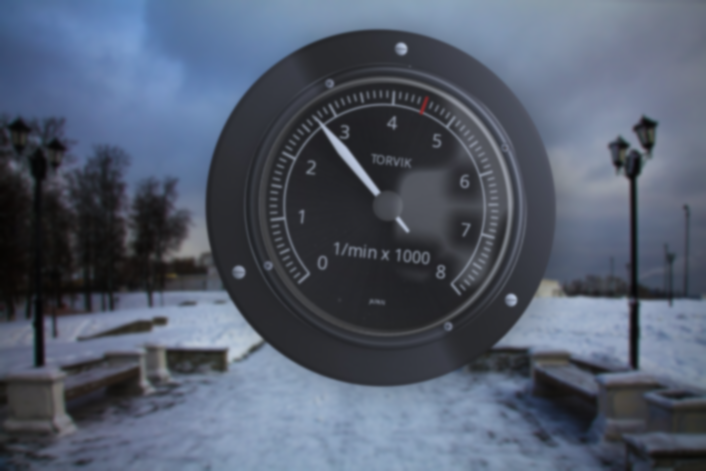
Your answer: 2700 rpm
